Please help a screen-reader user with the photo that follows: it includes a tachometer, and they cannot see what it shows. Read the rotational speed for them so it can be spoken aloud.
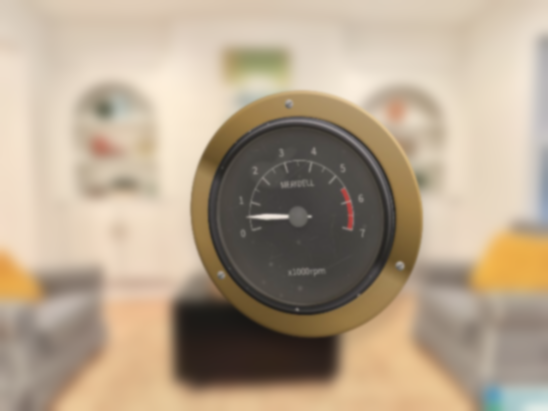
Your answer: 500 rpm
